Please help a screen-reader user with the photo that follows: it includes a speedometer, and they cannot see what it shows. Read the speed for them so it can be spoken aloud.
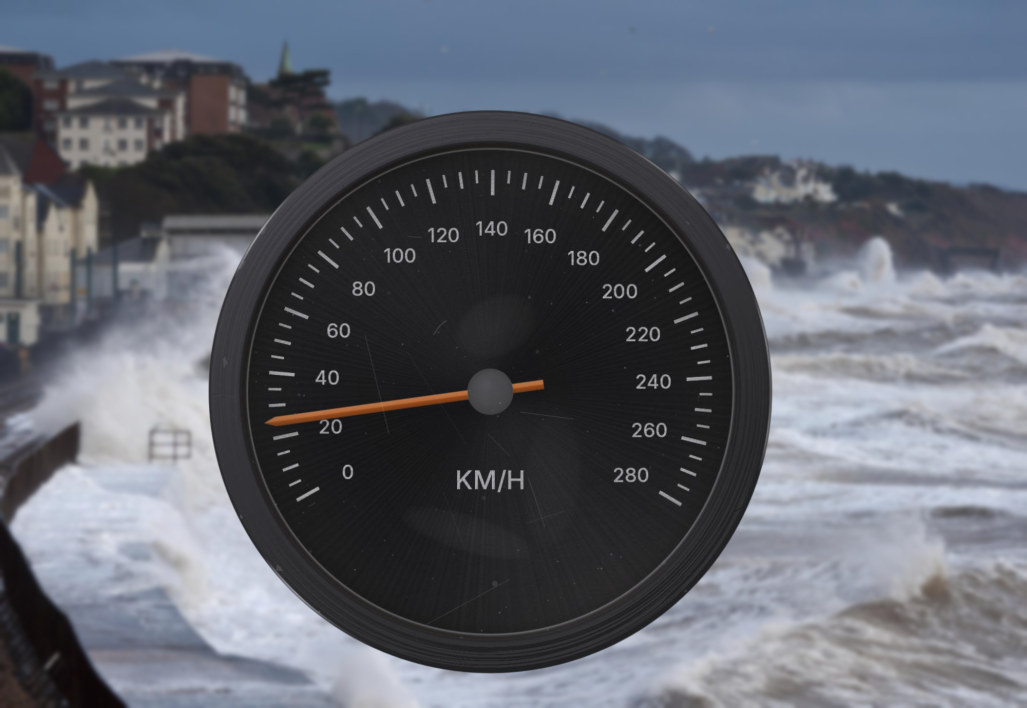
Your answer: 25 km/h
